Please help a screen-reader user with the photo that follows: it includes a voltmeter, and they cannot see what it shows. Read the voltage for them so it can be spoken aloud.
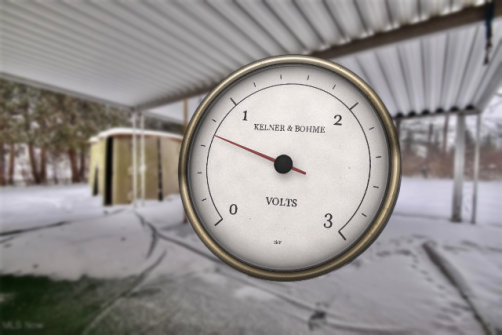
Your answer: 0.7 V
